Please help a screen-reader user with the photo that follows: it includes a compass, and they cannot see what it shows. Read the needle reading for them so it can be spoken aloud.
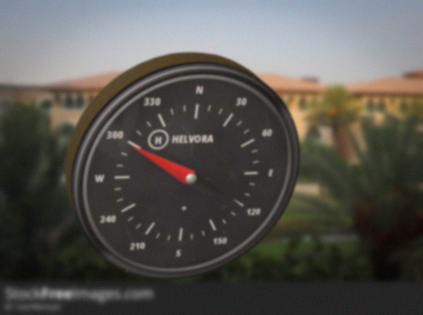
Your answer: 300 °
